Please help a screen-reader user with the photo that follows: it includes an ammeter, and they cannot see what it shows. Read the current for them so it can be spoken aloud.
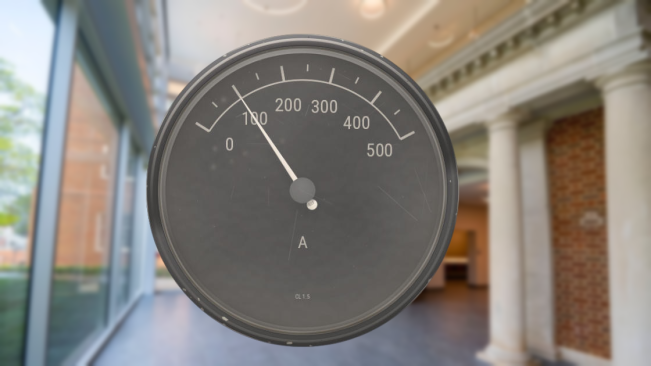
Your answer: 100 A
